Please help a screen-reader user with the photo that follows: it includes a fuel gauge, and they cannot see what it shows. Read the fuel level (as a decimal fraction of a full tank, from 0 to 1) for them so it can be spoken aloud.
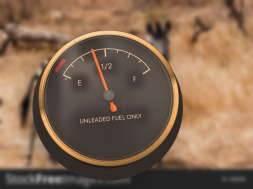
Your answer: 0.375
